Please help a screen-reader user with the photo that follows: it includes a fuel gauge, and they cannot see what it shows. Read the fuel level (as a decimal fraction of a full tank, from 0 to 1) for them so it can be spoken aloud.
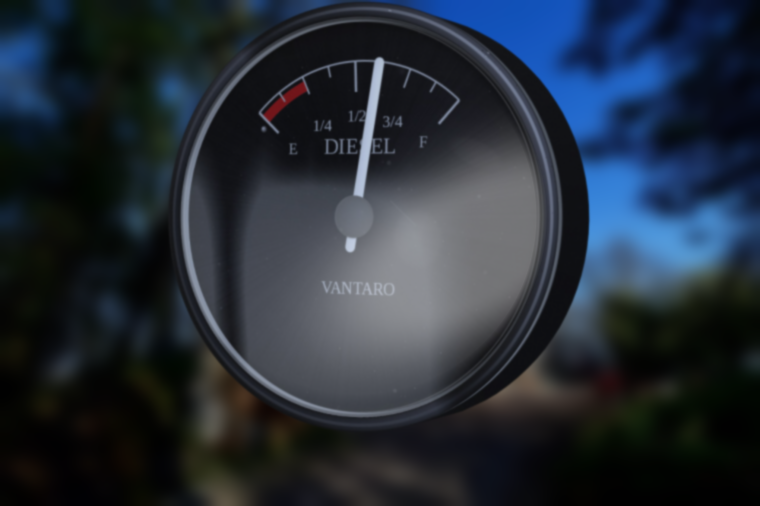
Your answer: 0.625
